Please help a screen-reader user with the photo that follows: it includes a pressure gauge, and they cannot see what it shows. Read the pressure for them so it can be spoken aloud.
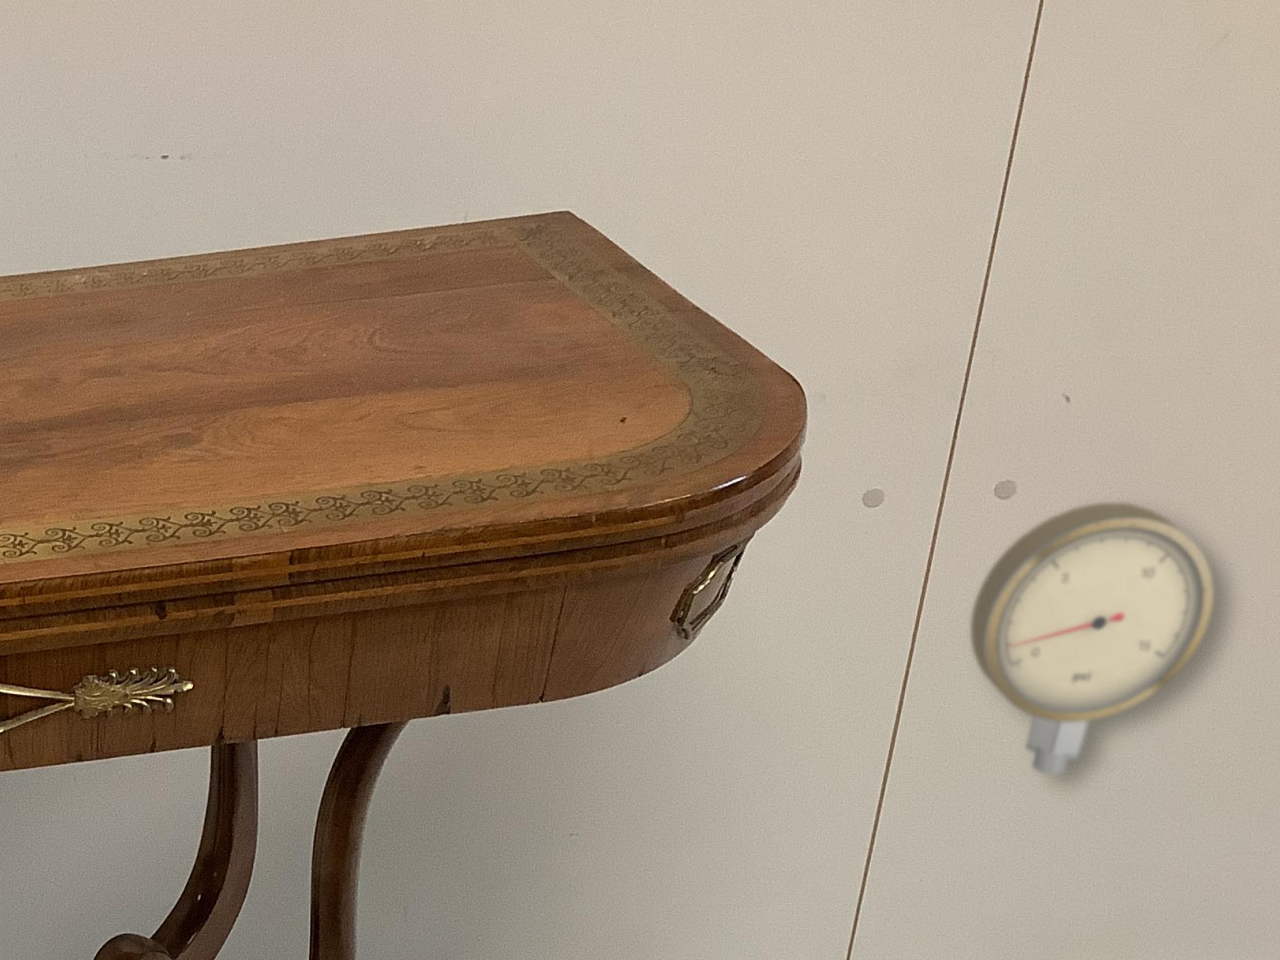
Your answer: 1 psi
